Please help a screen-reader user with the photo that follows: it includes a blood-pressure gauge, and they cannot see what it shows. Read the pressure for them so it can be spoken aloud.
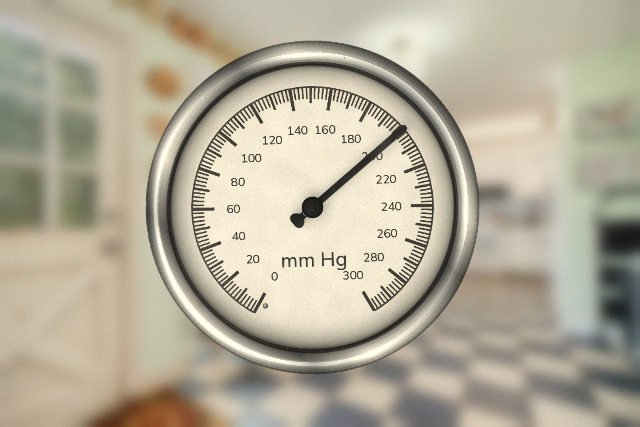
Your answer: 200 mmHg
